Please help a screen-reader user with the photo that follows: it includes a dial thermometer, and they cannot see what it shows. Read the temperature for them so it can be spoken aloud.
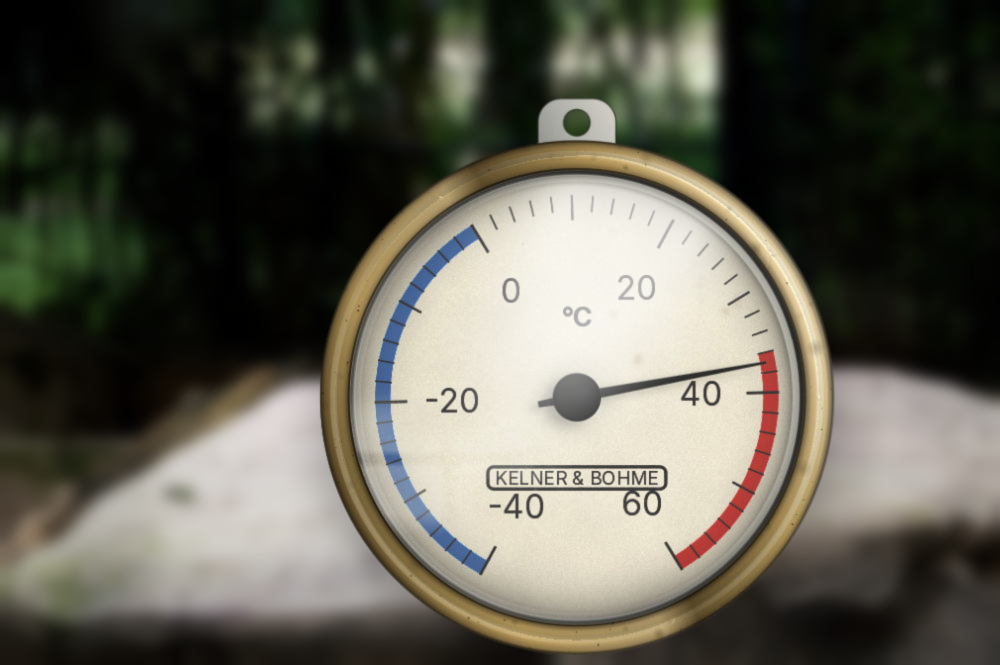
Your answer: 37 °C
